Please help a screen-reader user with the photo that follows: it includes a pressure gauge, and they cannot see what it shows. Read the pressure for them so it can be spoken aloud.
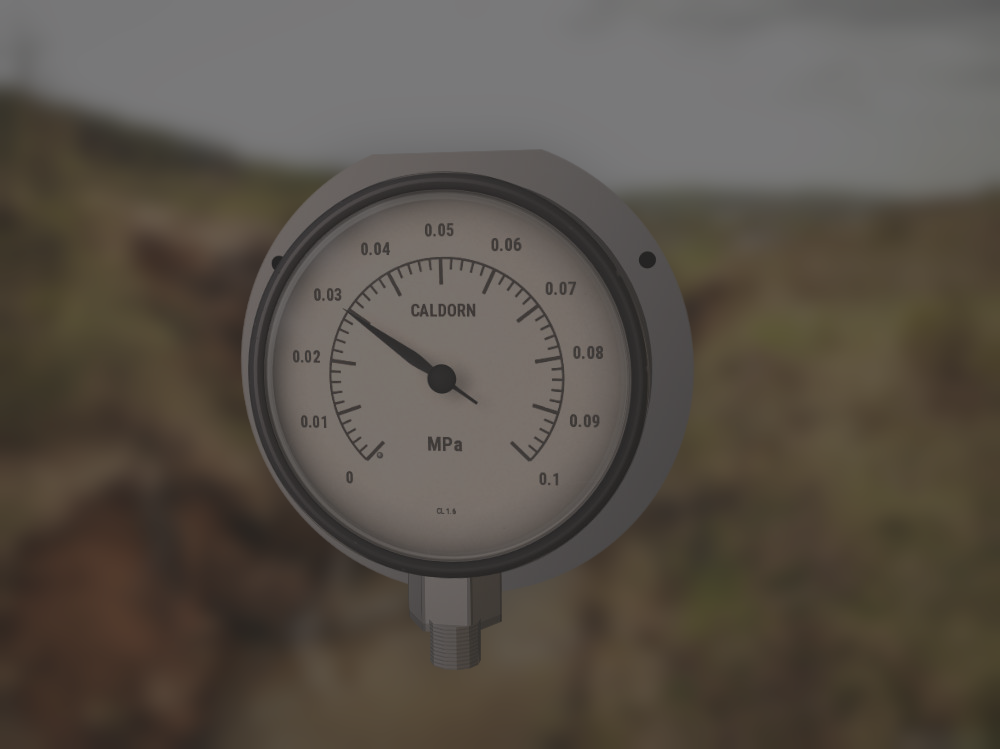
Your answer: 0.03 MPa
